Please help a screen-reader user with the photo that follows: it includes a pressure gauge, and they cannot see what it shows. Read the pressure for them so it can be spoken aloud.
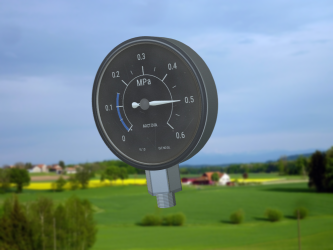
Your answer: 0.5 MPa
